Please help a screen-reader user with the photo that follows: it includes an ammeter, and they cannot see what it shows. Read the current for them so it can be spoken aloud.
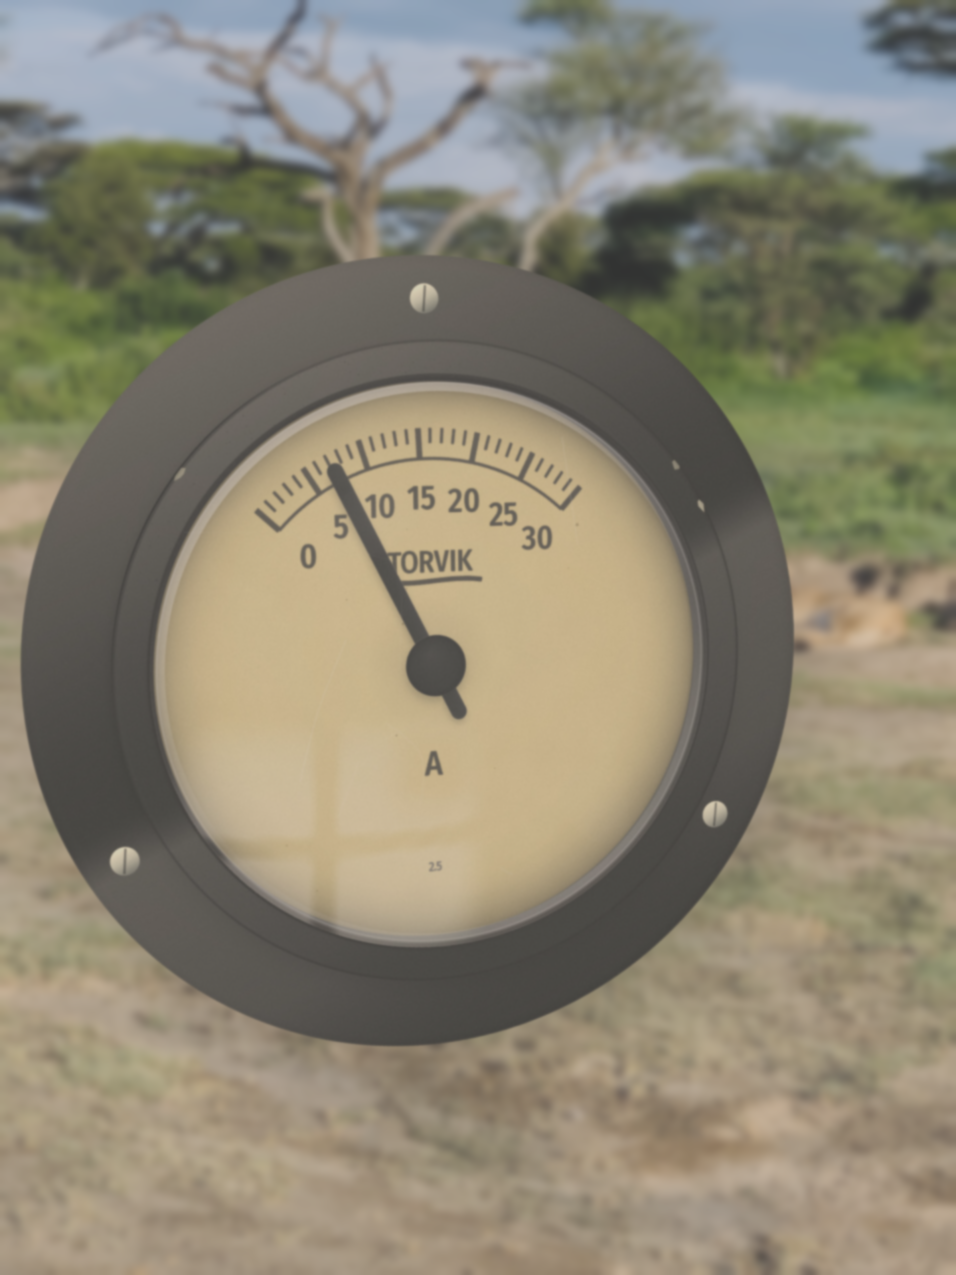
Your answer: 7 A
